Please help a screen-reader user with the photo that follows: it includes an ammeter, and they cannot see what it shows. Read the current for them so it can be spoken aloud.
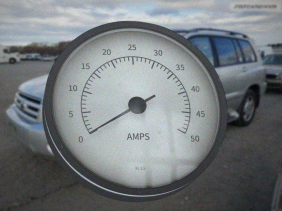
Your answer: 0 A
